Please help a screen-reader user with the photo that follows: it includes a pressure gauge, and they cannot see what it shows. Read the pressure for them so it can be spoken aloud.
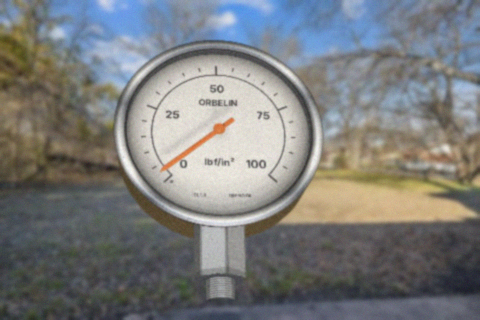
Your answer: 2.5 psi
